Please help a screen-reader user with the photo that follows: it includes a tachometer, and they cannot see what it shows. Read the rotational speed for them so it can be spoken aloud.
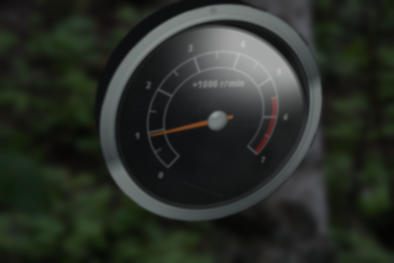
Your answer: 1000 rpm
